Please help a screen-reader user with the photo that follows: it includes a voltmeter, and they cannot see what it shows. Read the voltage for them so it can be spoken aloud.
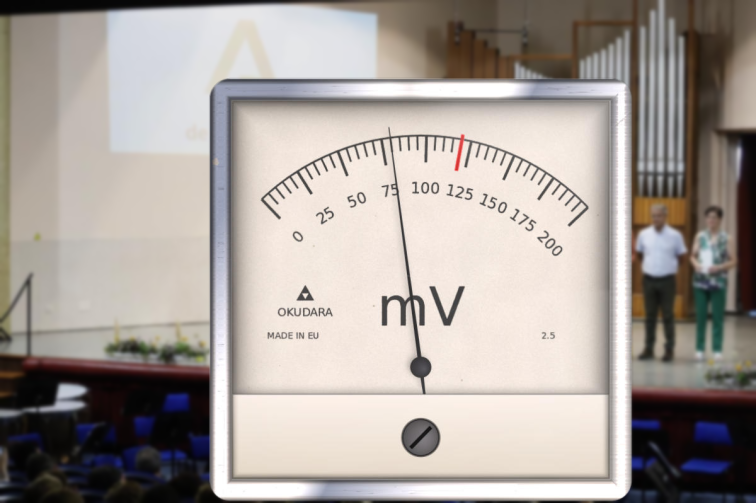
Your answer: 80 mV
